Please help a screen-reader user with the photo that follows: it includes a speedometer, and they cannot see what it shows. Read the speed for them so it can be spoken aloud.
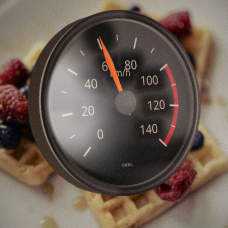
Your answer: 60 km/h
